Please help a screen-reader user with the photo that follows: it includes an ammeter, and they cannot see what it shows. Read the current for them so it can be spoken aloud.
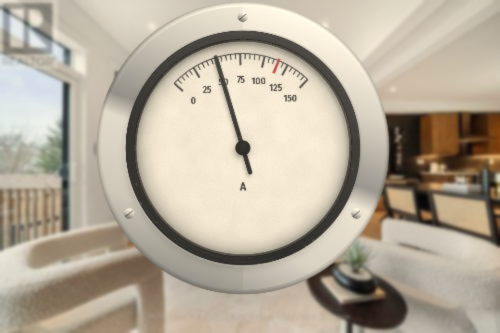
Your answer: 50 A
